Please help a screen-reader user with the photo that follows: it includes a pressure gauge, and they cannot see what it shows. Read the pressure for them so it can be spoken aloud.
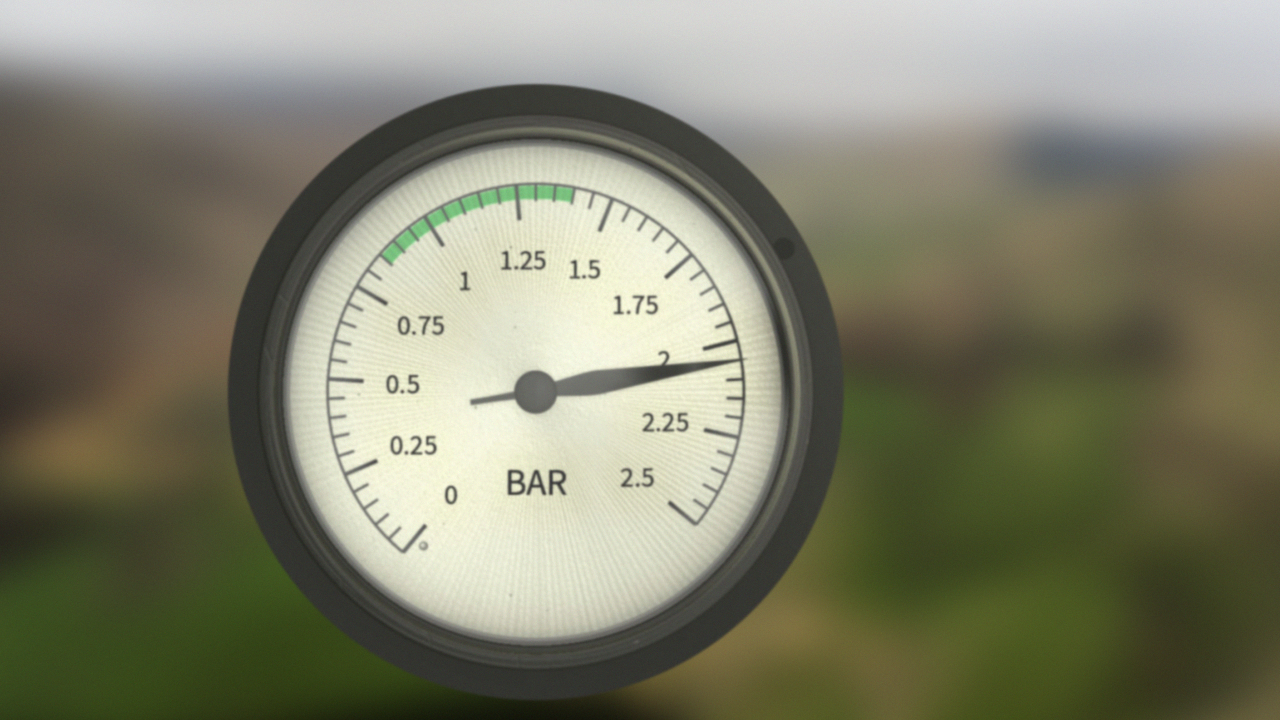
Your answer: 2.05 bar
